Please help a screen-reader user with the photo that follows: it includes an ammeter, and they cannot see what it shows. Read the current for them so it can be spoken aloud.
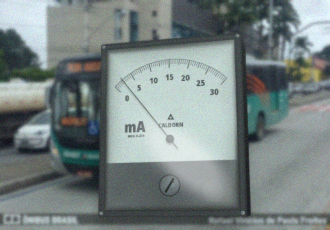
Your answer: 2.5 mA
